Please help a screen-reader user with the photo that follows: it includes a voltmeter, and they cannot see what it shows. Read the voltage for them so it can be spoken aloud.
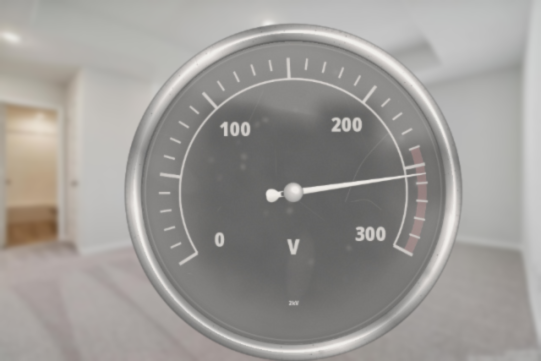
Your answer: 255 V
